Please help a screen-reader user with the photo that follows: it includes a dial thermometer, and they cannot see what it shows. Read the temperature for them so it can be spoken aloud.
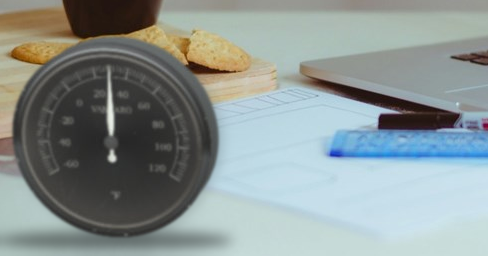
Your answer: 30 °F
